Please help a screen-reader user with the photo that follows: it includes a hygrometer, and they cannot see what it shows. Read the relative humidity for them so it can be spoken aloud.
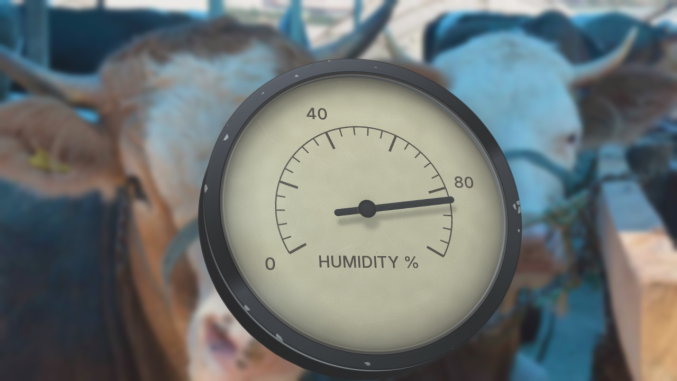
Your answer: 84 %
